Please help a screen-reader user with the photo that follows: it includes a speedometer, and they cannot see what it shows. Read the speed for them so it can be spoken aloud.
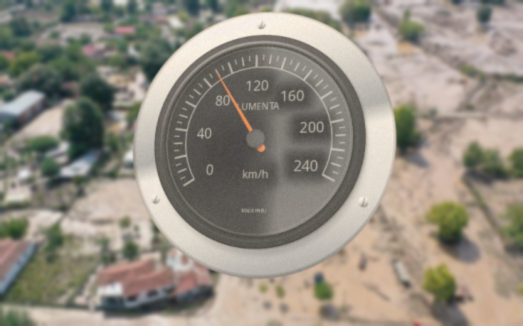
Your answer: 90 km/h
